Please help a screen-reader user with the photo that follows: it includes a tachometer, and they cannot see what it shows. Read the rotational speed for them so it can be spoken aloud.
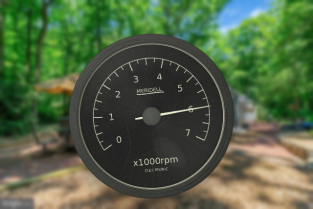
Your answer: 6000 rpm
